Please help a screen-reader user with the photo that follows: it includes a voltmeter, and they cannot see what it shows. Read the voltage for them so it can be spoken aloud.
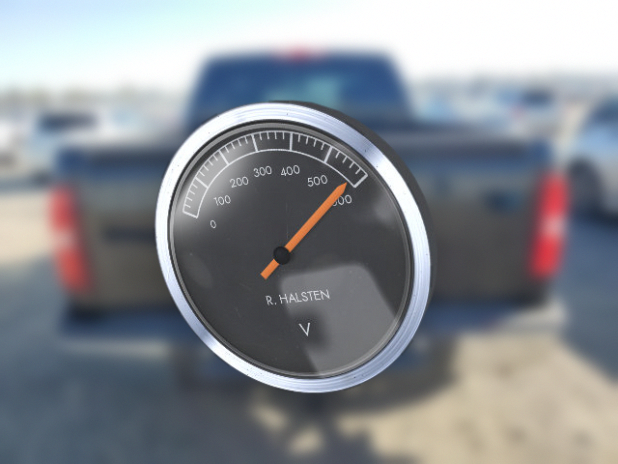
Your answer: 580 V
